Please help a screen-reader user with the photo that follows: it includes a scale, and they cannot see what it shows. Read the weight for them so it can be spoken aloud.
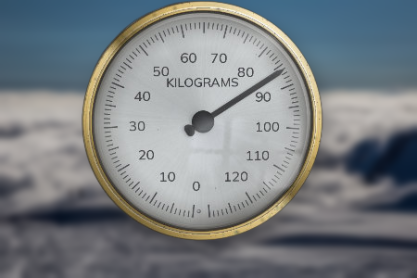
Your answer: 86 kg
